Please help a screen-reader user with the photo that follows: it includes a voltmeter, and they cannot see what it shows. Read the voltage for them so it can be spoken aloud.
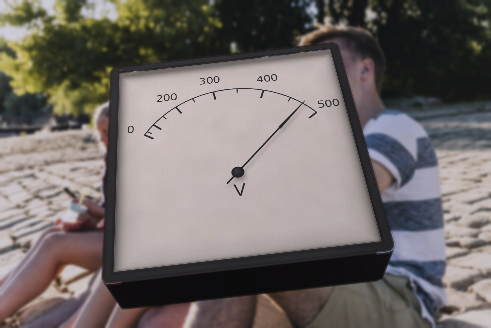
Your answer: 475 V
